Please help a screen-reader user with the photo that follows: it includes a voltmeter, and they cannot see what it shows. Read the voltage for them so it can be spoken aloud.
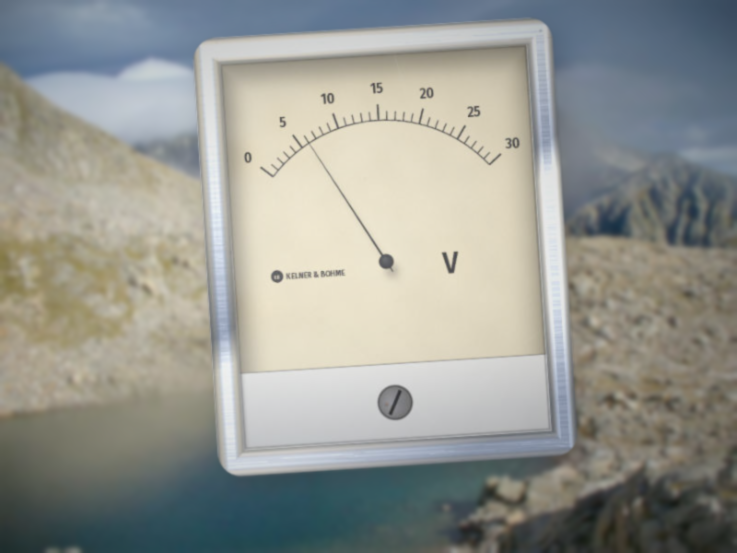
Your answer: 6 V
